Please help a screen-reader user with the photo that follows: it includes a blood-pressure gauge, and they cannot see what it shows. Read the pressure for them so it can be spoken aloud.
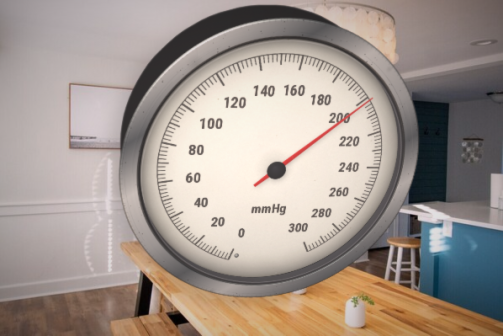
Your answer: 200 mmHg
